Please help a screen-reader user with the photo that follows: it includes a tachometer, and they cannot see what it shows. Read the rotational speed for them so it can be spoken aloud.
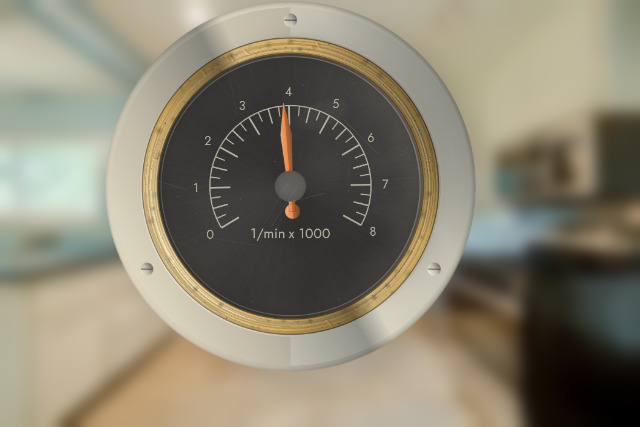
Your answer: 3875 rpm
